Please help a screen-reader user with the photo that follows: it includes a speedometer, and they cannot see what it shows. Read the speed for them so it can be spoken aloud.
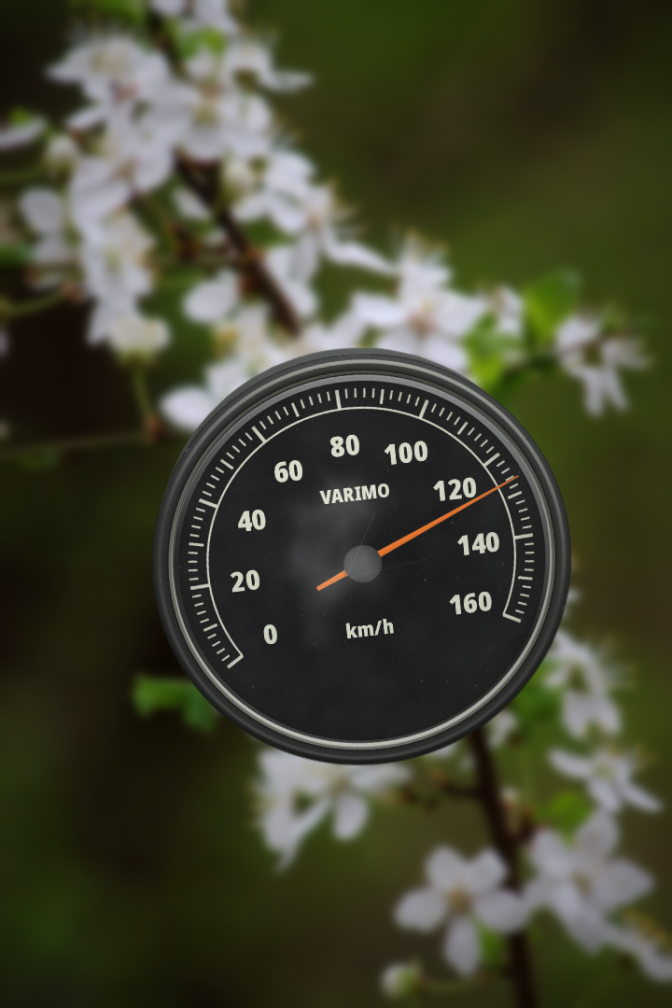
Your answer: 126 km/h
